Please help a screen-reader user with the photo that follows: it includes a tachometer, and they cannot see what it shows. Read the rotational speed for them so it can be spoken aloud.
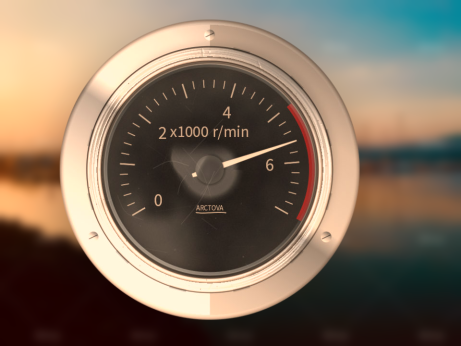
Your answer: 5600 rpm
